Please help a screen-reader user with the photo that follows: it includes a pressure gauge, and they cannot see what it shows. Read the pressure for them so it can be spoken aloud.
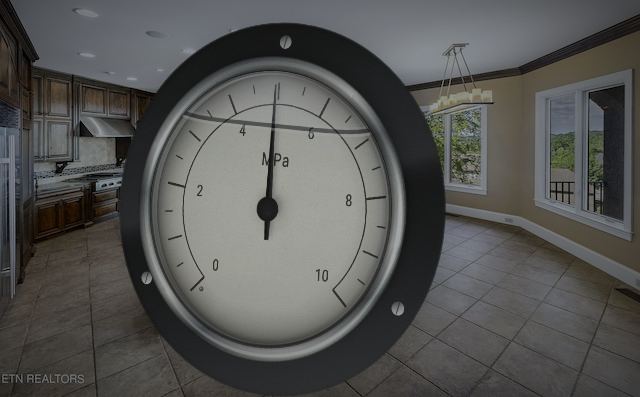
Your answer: 5 MPa
